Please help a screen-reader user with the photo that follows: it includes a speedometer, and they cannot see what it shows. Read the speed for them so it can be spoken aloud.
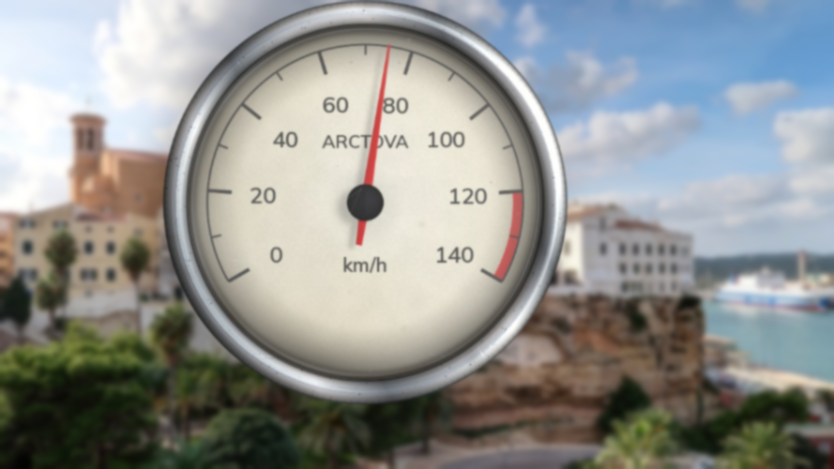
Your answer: 75 km/h
